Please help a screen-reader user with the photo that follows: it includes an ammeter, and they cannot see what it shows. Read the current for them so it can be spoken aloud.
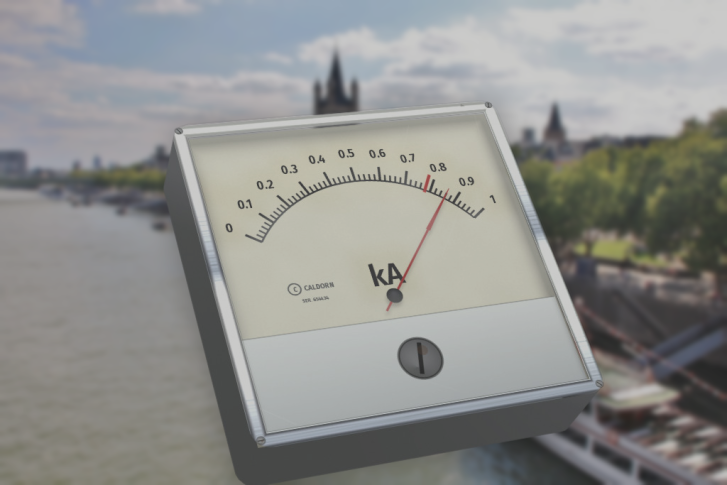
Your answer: 0.86 kA
